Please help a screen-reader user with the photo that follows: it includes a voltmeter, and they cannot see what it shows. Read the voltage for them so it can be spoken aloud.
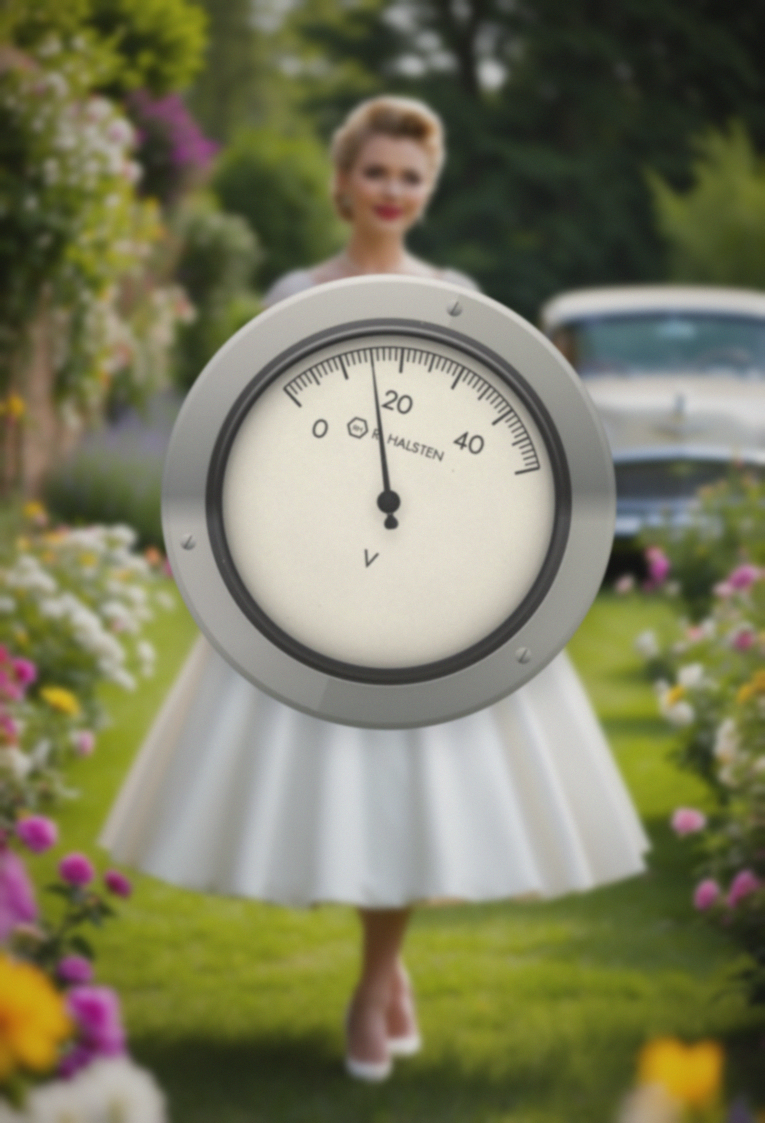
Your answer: 15 V
